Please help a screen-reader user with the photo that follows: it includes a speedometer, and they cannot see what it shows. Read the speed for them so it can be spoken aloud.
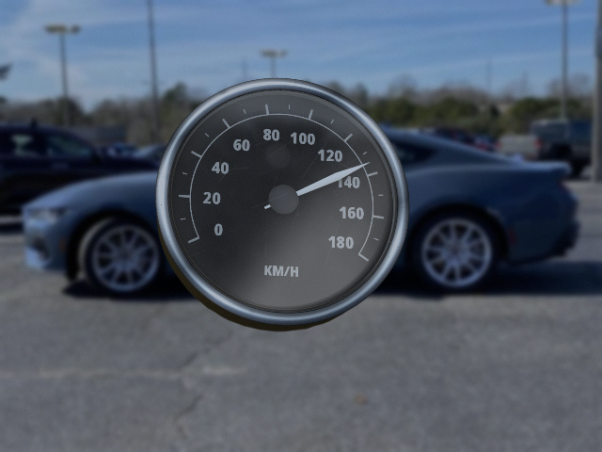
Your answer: 135 km/h
